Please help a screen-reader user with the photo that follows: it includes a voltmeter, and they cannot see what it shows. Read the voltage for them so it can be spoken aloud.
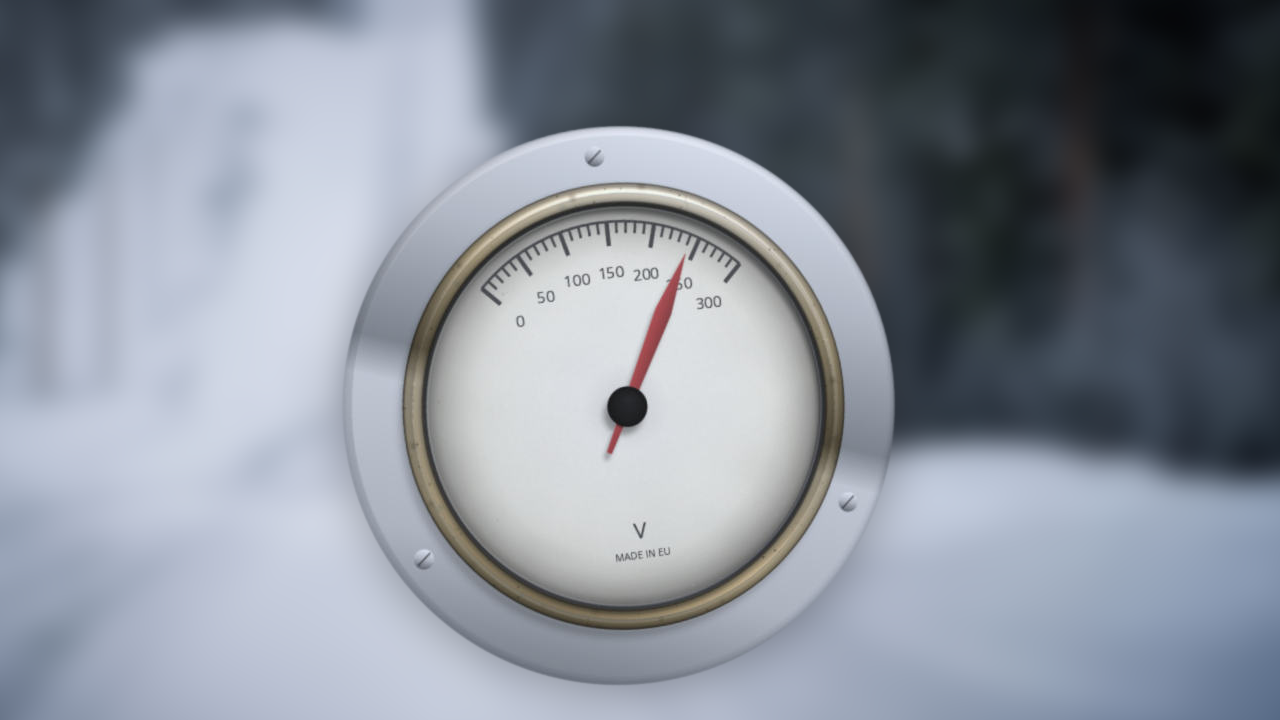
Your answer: 240 V
